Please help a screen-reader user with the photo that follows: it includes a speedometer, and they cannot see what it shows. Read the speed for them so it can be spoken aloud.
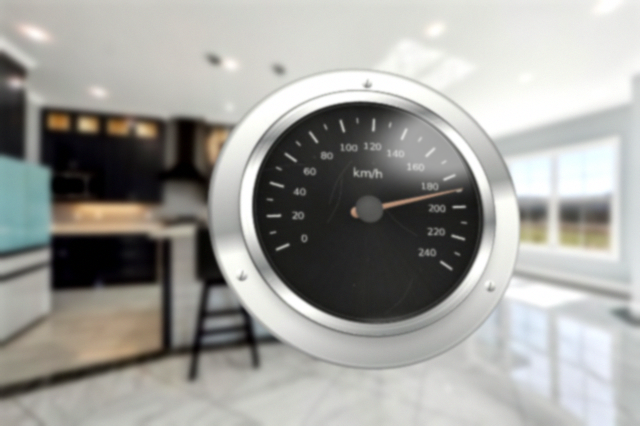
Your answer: 190 km/h
